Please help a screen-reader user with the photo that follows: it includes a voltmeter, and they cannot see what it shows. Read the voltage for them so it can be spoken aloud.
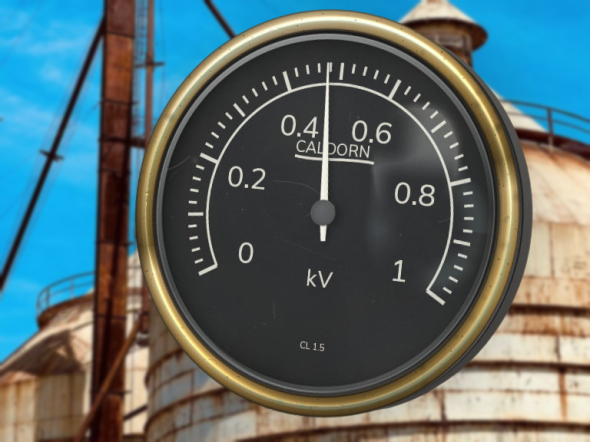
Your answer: 0.48 kV
